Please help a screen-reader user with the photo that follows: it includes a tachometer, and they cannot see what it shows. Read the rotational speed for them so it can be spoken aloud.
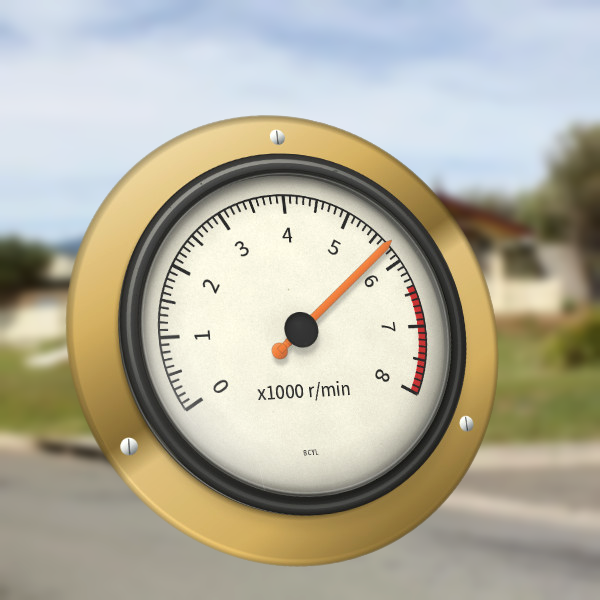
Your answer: 5700 rpm
